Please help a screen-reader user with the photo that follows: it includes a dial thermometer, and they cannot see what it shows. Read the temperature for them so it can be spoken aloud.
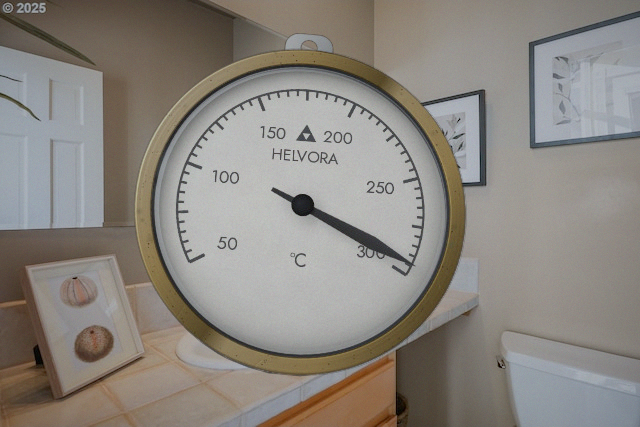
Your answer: 295 °C
